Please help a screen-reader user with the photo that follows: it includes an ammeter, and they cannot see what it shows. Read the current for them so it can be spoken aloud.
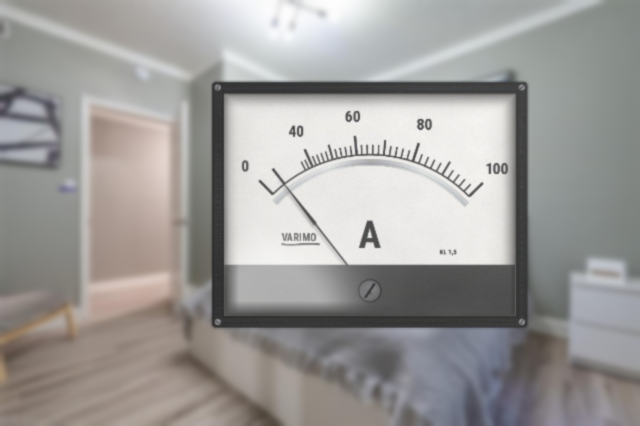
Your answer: 20 A
